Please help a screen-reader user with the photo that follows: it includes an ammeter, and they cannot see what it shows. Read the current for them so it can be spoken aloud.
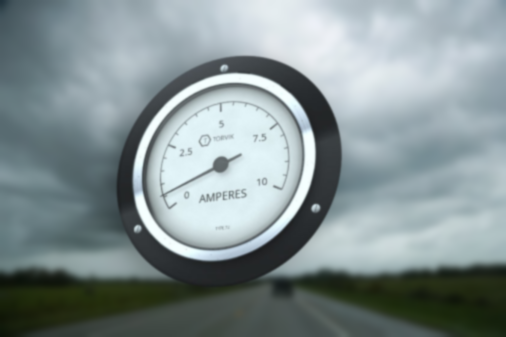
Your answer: 0.5 A
